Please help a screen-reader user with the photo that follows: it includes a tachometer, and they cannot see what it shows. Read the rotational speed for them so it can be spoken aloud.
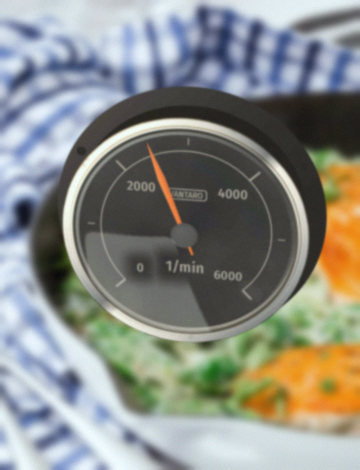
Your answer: 2500 rpm
